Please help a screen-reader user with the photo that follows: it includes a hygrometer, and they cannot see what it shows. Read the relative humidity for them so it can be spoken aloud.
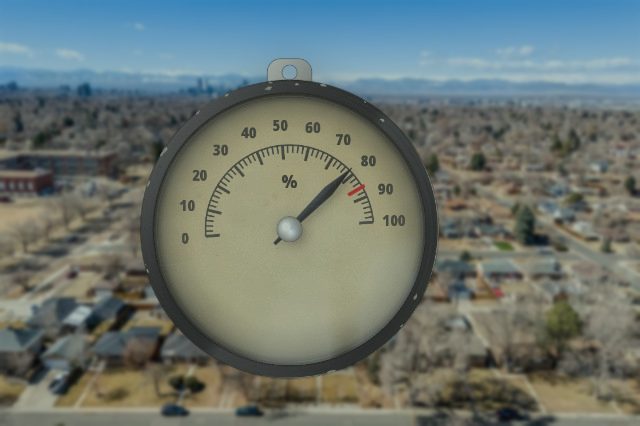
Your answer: 78 %
